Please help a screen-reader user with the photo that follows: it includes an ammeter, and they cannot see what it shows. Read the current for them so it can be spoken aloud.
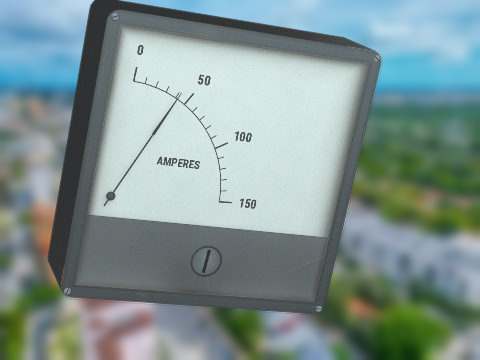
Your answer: 40 A
